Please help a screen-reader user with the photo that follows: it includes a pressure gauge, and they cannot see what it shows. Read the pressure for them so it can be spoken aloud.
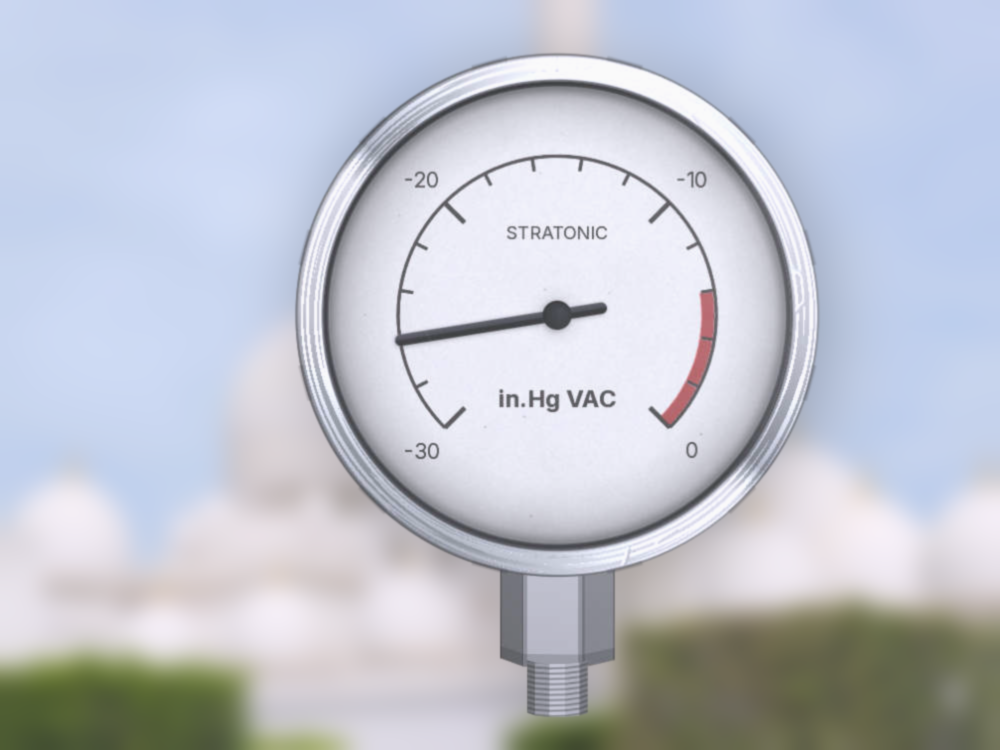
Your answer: -26 inHg
